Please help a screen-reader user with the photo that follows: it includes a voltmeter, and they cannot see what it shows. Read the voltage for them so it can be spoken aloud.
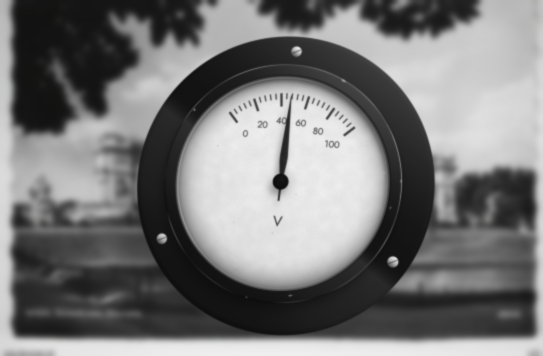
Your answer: 48 V
